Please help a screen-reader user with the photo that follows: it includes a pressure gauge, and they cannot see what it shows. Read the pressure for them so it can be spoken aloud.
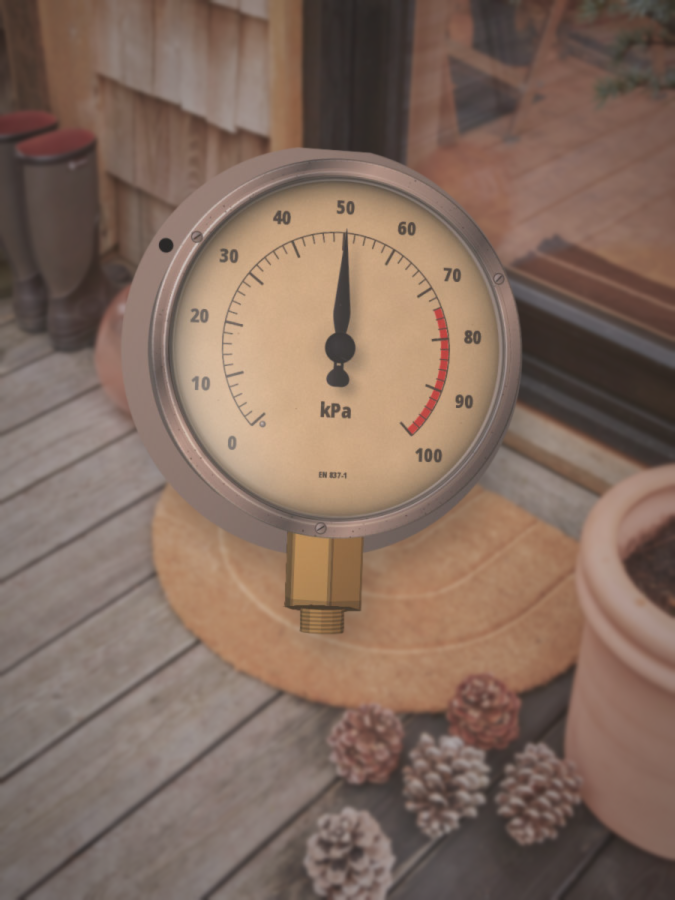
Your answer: 50 kPa
